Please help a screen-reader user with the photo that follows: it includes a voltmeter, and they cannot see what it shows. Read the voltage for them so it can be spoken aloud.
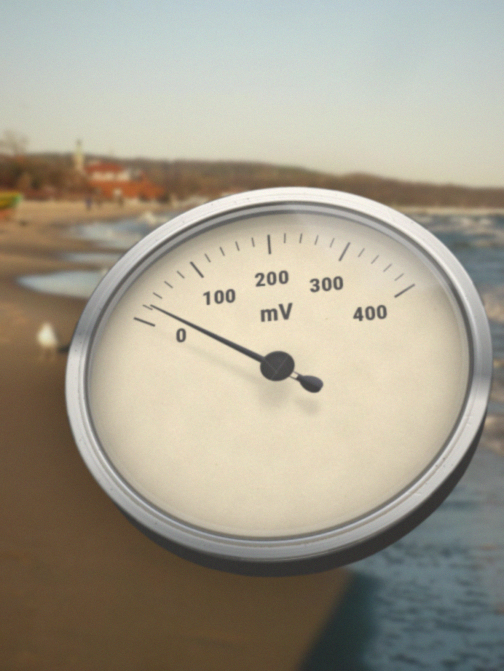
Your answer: 20 mV
